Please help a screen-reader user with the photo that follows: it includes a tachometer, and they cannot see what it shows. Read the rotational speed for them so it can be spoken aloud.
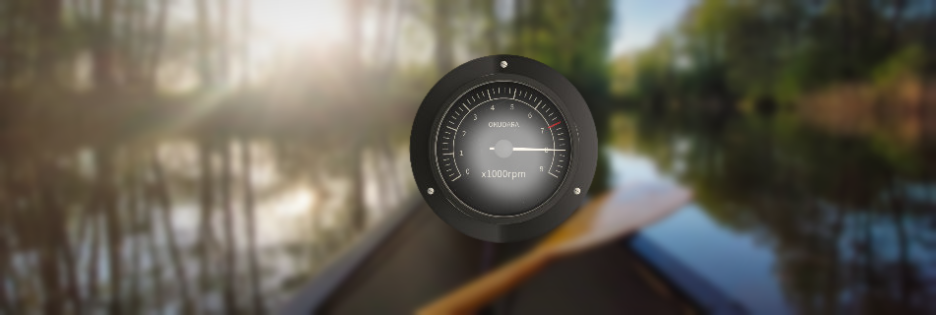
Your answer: 8000 rpm
